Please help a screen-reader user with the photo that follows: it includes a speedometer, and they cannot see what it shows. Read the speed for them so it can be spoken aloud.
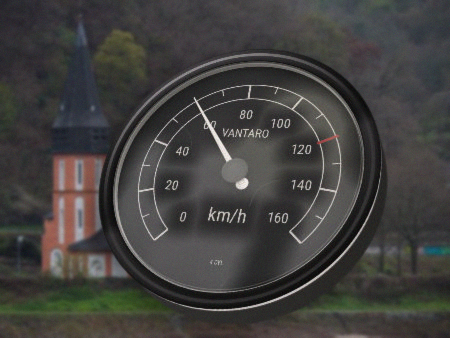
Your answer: 60 km/h
